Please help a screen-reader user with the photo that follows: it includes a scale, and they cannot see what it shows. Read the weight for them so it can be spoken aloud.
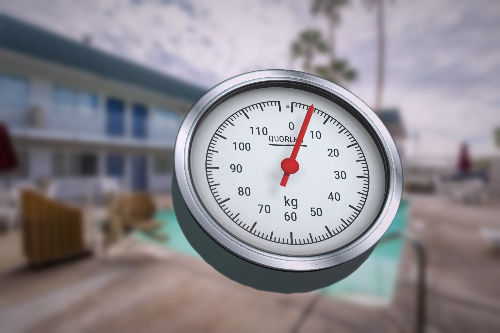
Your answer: 5 kg
